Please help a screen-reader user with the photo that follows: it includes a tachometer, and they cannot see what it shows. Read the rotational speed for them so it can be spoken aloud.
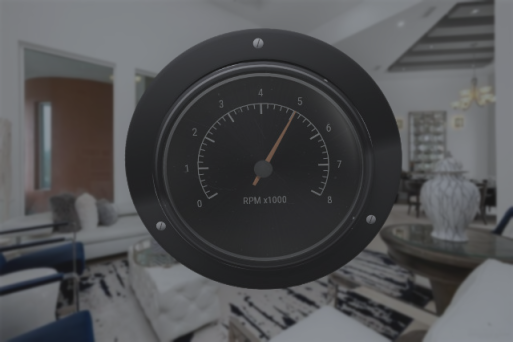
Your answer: 5000 rpm
